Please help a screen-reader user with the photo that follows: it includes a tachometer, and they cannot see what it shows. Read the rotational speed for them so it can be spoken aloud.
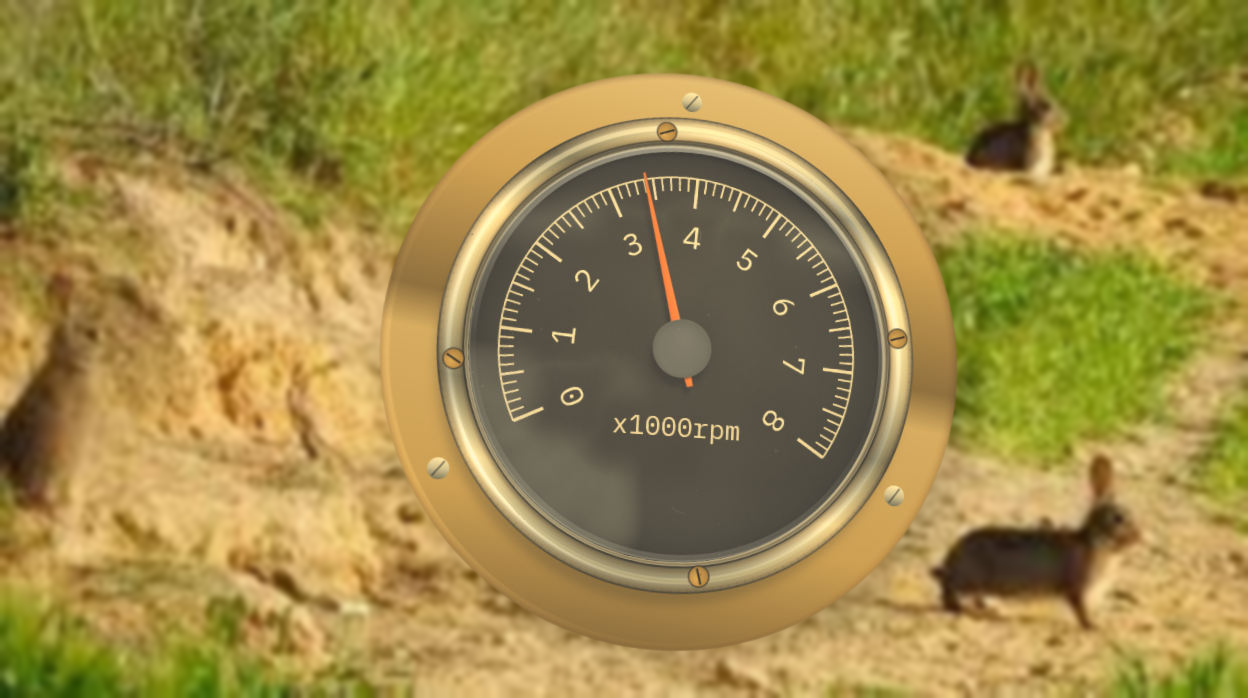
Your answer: 3400 rpm
